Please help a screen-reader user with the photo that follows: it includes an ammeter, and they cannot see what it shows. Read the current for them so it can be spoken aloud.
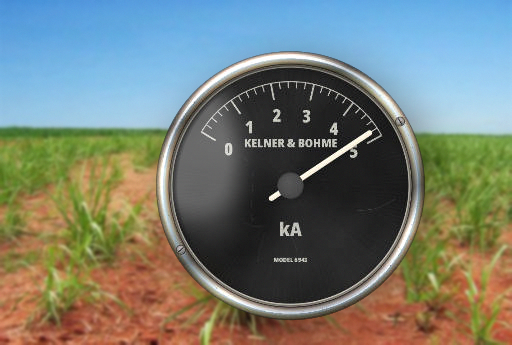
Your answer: 4.8 kA
